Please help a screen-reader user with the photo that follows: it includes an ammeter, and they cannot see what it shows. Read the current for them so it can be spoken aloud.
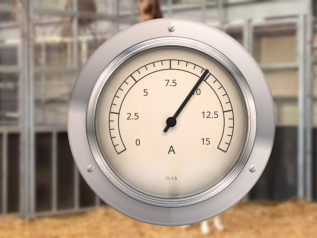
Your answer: 9.75 A
